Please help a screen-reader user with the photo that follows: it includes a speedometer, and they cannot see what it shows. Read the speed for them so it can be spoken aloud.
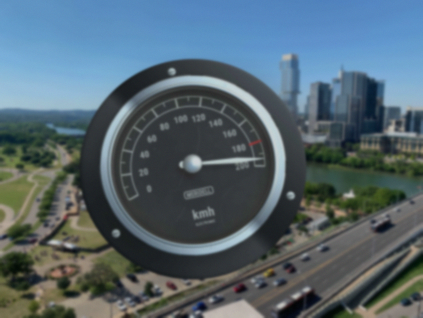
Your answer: 195 km/h
